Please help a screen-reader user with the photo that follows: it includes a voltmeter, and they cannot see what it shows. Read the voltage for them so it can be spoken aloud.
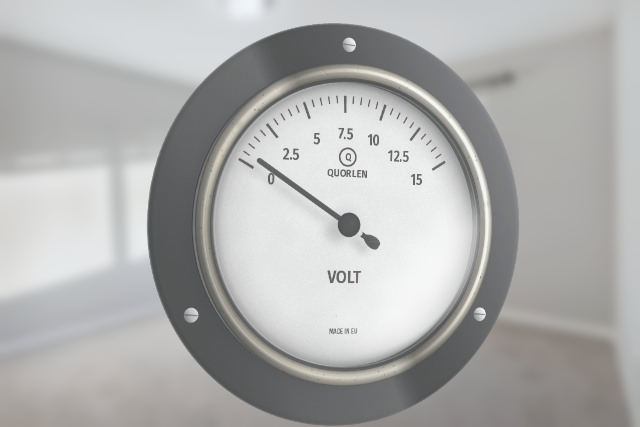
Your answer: 0.5 V
